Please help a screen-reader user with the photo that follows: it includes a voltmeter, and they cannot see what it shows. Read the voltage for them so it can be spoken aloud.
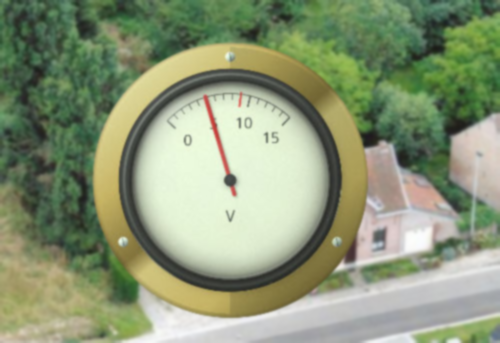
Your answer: 5 V
